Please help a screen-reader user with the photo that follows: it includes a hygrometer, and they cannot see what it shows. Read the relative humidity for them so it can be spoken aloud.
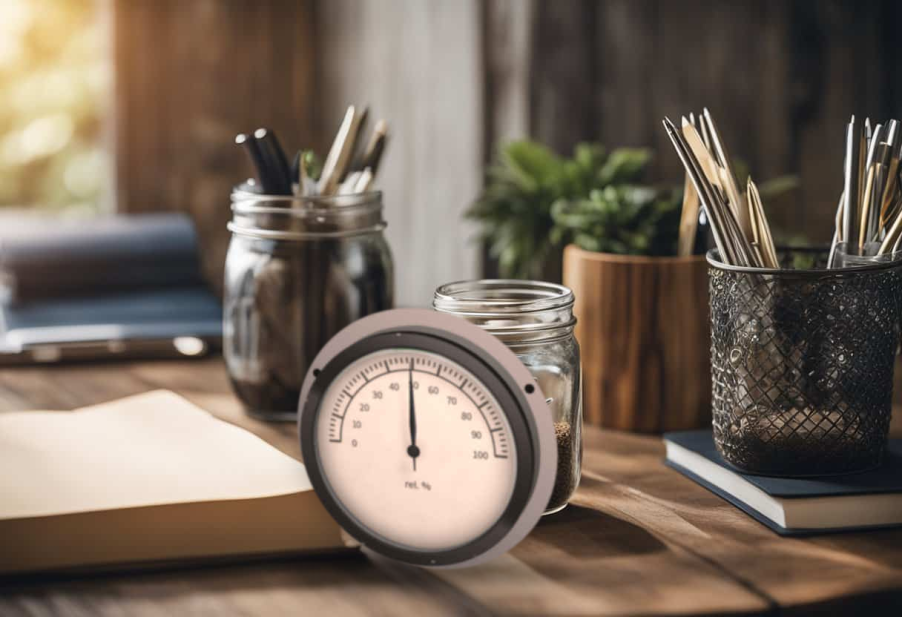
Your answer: 50 %
